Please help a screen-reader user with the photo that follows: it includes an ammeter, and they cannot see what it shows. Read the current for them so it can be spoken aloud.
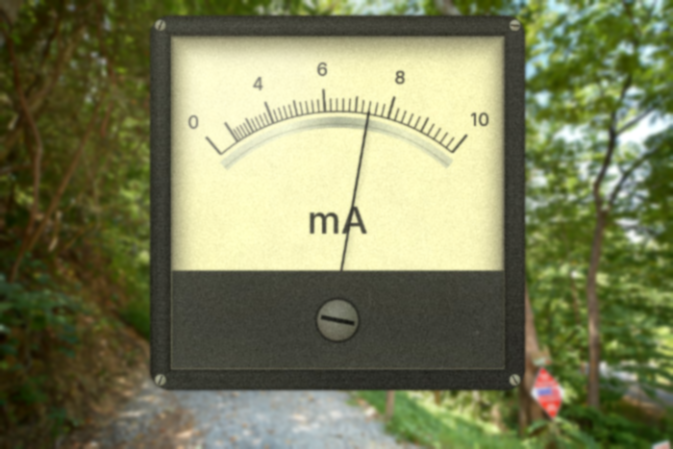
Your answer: 7.4 mA
